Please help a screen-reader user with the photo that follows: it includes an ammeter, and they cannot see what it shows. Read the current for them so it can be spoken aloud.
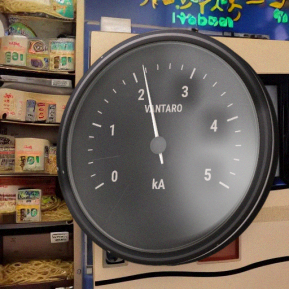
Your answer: 2.2 kA
